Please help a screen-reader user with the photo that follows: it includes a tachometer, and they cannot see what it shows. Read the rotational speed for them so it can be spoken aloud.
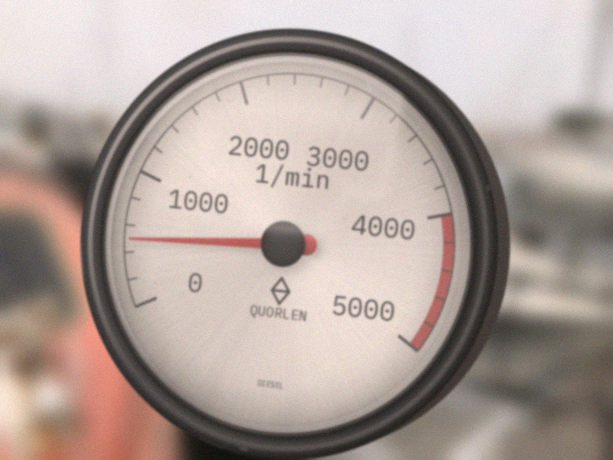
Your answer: 500 rpm
